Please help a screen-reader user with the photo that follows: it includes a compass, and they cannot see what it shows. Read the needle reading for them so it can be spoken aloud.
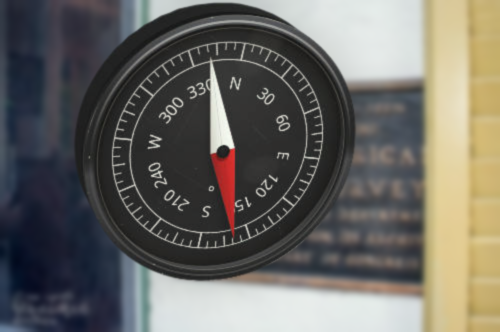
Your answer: 160 °
